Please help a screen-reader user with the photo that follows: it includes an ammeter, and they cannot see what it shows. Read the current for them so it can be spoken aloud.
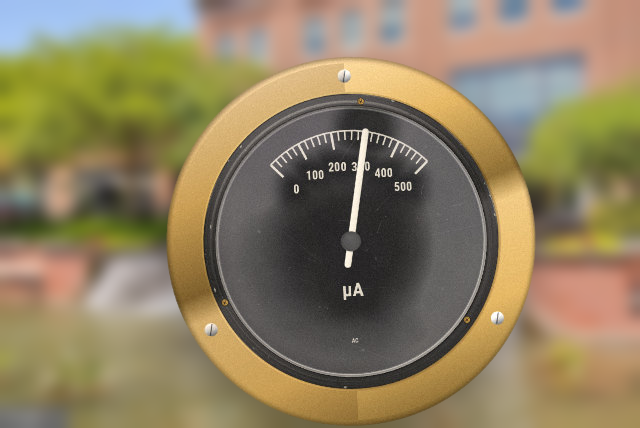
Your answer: 300 µA
